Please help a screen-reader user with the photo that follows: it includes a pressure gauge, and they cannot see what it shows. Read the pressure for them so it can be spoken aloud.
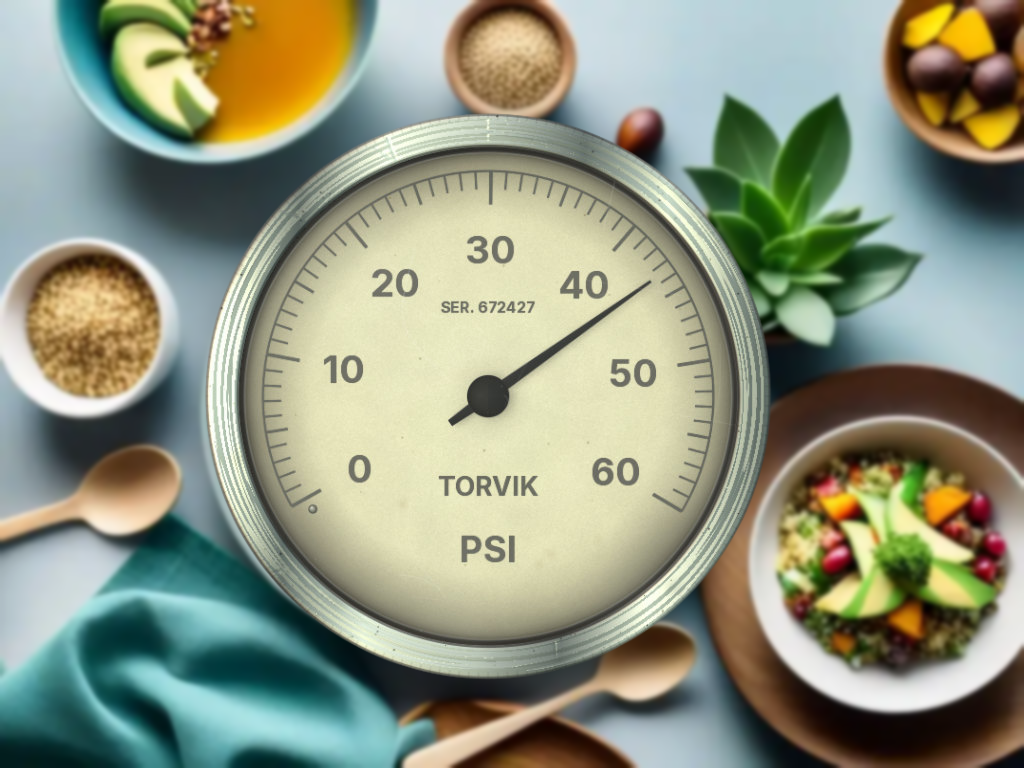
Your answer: 43.5 psi
